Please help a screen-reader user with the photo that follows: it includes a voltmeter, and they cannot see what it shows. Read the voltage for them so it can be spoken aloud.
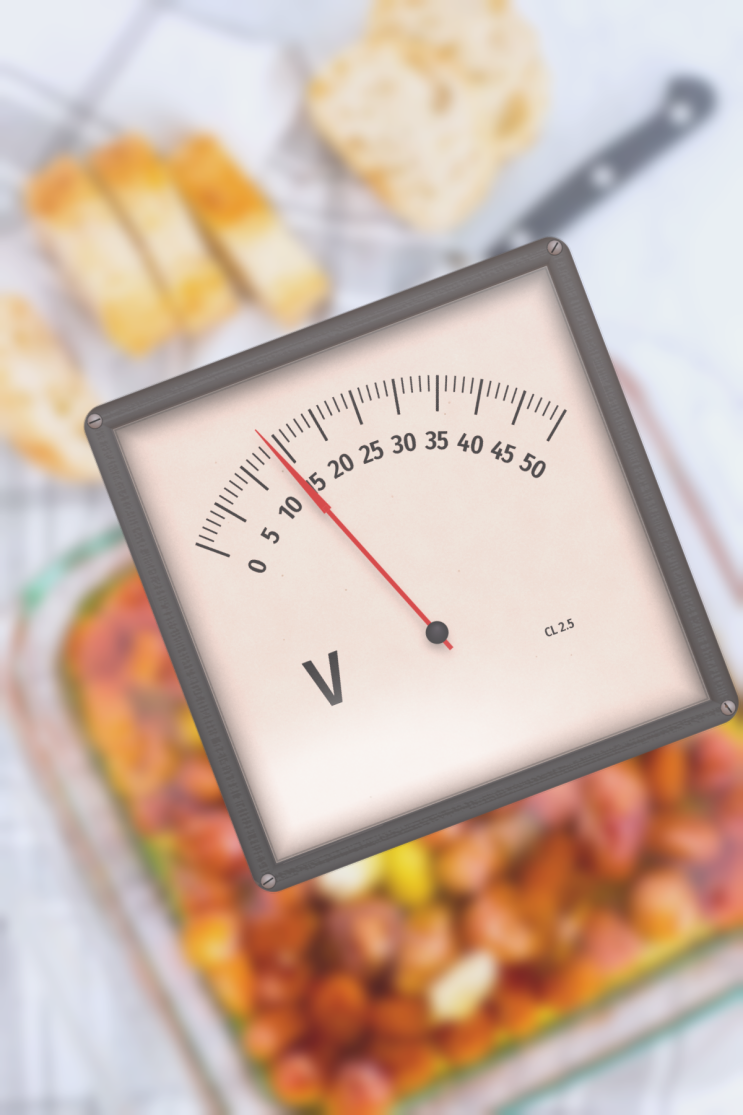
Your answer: 14 V
